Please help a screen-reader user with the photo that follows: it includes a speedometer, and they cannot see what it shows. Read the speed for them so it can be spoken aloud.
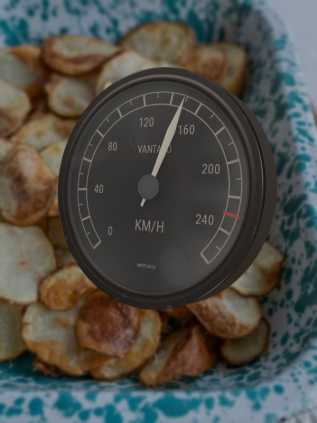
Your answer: 150 km/h
